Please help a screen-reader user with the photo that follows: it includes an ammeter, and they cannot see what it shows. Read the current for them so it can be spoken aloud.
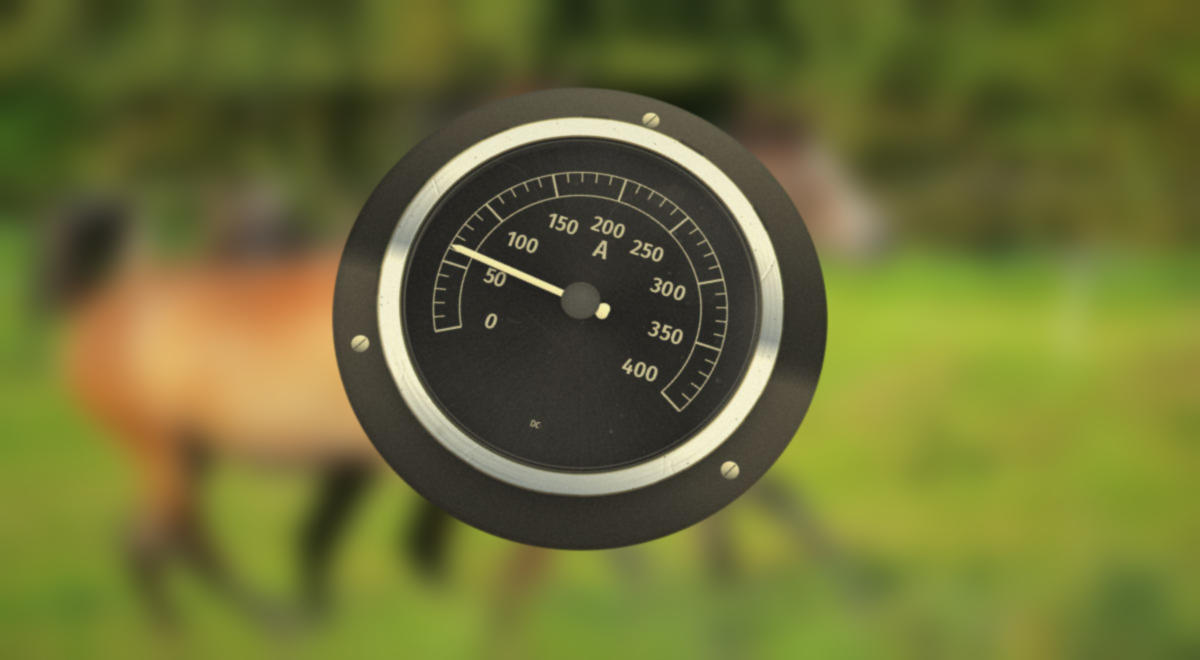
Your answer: 60 A
